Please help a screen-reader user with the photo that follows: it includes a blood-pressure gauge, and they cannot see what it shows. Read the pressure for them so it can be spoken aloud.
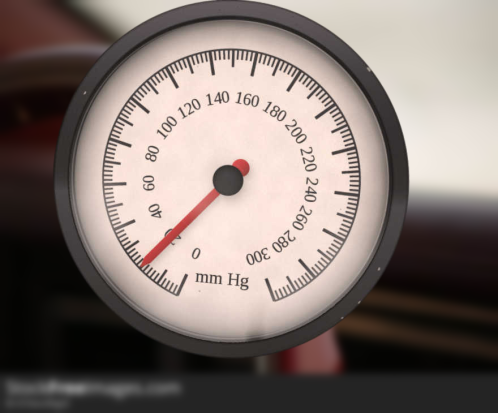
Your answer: 20 mmHg
